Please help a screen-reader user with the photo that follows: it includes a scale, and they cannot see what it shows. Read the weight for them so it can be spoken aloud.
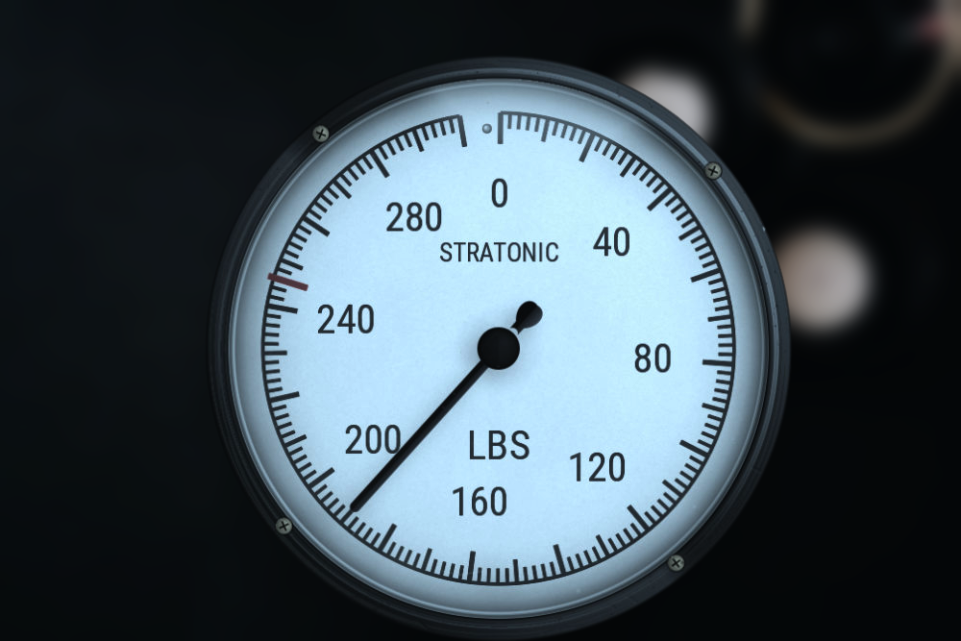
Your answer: 190 lb
